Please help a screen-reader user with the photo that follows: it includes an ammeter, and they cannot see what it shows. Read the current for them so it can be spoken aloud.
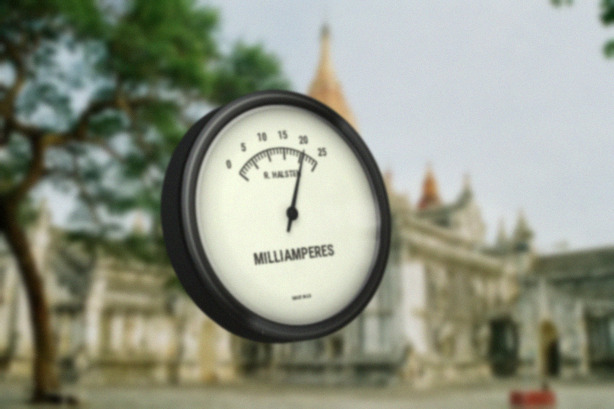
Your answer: 20 mA
